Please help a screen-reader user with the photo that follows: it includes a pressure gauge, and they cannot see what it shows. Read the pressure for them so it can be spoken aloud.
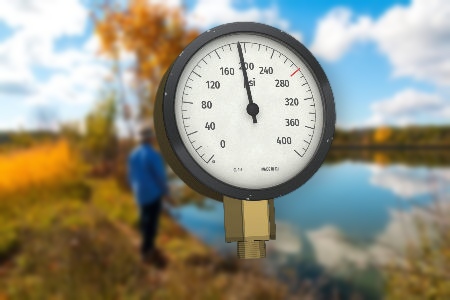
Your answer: 190 psi
